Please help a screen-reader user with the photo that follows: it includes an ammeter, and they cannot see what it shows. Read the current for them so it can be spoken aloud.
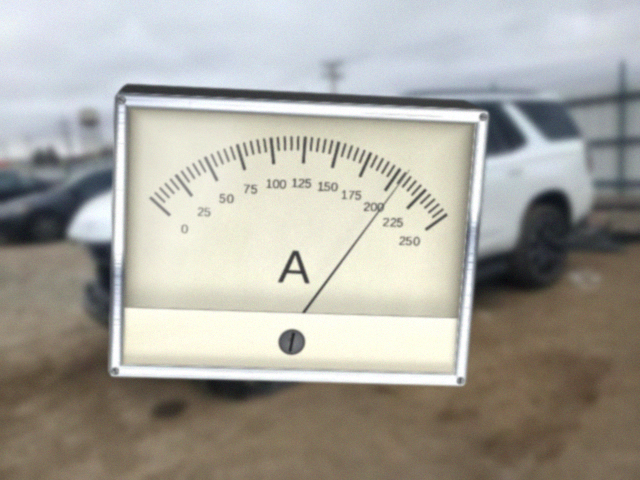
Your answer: 205 A
